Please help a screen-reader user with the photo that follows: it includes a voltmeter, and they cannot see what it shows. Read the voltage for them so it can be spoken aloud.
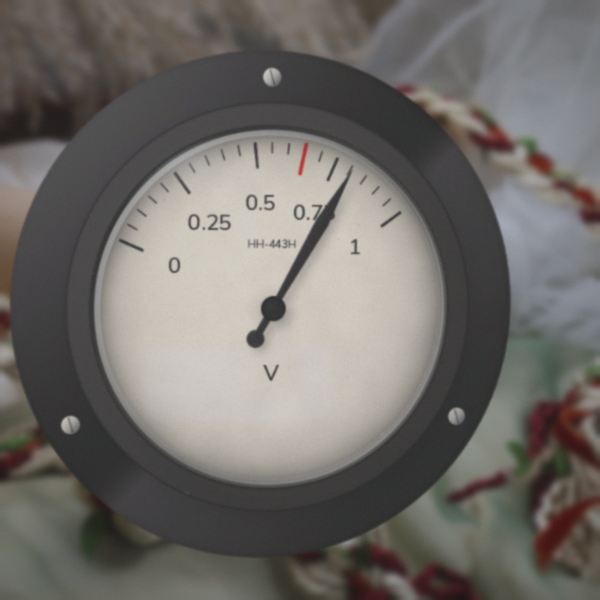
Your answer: 0.8 V
